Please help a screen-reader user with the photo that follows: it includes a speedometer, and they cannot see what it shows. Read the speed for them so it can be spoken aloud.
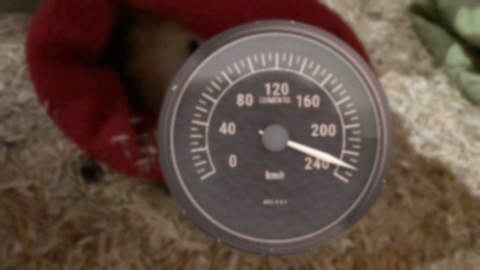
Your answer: 230 km/h
